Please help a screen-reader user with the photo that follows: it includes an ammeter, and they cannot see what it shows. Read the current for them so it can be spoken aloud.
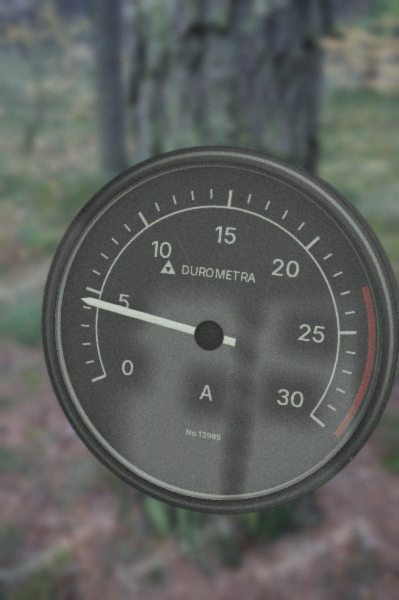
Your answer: 4.5 A
